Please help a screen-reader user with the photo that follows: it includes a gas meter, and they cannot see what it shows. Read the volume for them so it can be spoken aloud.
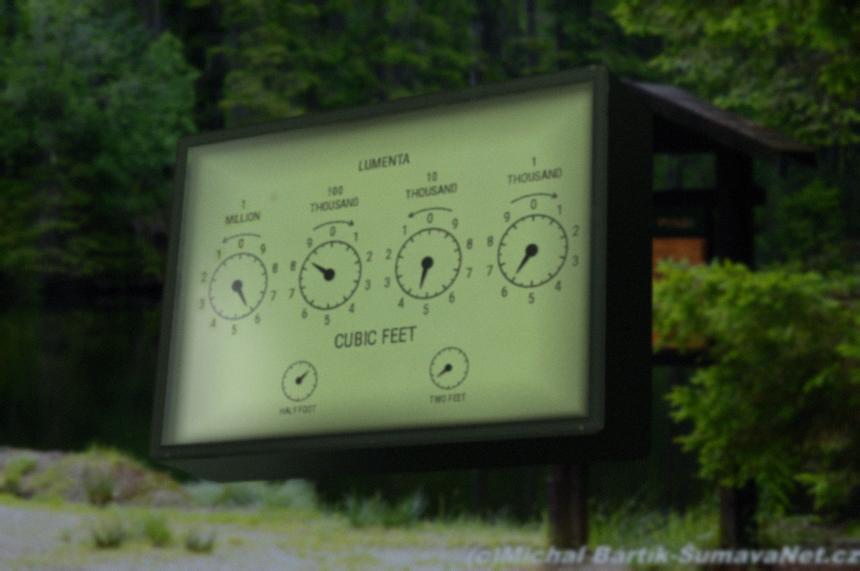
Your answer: 584600 ft³
